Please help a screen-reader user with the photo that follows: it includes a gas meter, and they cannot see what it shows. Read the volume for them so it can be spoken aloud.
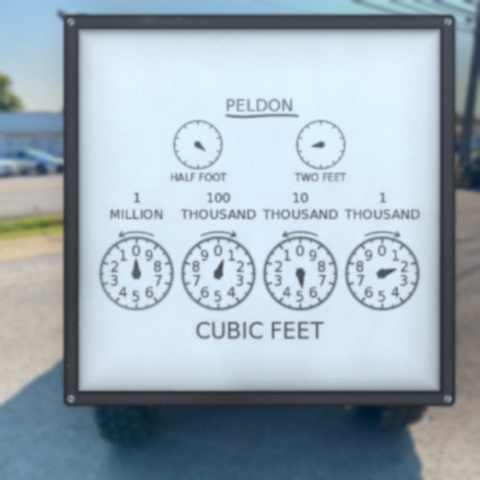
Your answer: 5200 ft³
